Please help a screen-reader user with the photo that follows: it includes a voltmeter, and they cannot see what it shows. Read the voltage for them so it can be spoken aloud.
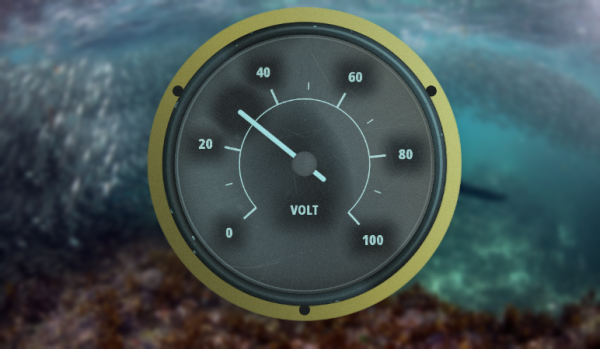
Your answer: 30 V
